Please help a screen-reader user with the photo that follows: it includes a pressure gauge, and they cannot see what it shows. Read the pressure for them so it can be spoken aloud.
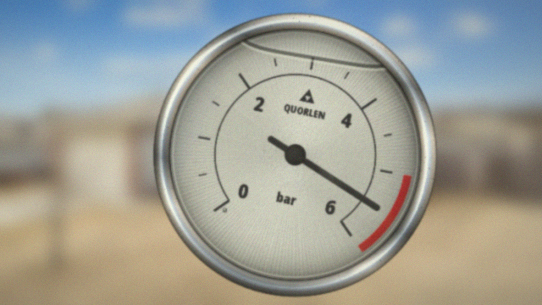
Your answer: 5.5 bar
